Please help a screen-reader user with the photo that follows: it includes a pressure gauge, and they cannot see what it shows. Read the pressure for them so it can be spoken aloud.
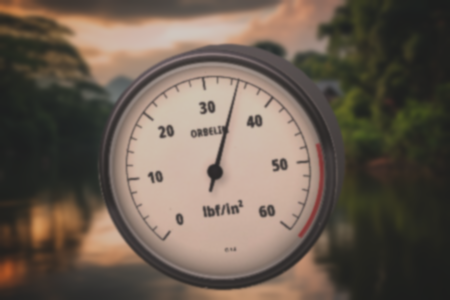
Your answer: 35 psi
